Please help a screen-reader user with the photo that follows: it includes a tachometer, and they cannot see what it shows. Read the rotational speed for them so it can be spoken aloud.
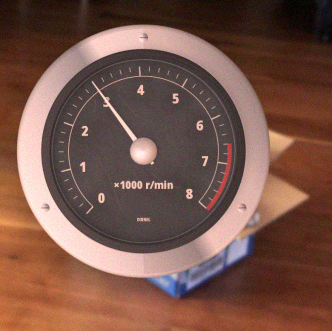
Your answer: 3000 rpm
